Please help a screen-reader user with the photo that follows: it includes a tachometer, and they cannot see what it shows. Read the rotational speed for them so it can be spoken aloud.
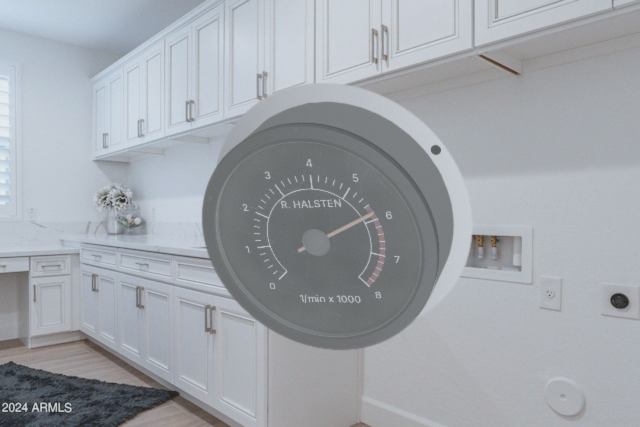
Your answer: 5800 rpm
